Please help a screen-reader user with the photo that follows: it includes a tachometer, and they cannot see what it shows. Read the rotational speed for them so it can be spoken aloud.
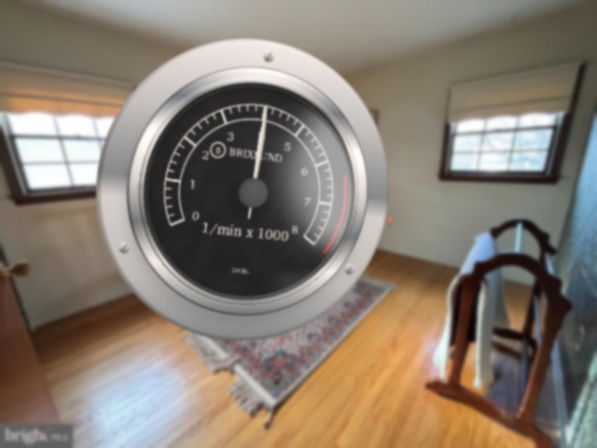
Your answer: 4000 rpm
